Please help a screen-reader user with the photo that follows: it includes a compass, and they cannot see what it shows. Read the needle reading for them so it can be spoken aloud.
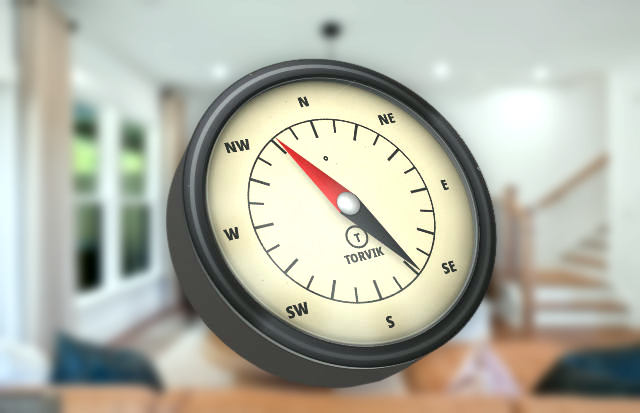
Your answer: 330 °
